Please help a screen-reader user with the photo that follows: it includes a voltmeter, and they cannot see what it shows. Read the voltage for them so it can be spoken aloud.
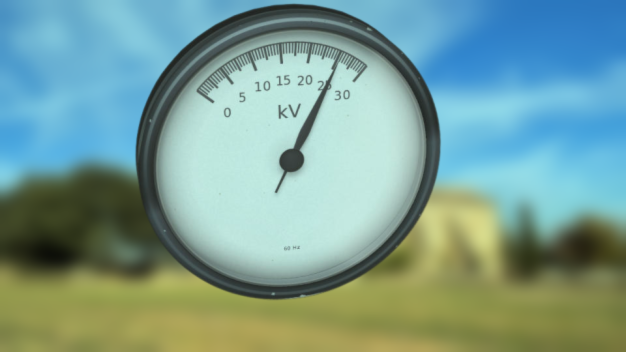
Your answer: 25 kV
